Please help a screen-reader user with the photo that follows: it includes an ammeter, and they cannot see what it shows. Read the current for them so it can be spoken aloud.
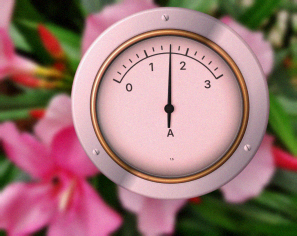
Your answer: 1.6 A
